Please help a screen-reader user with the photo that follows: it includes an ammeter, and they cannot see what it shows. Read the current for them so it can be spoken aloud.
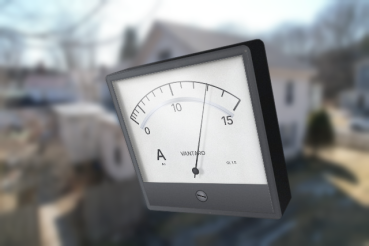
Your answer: 13 A
